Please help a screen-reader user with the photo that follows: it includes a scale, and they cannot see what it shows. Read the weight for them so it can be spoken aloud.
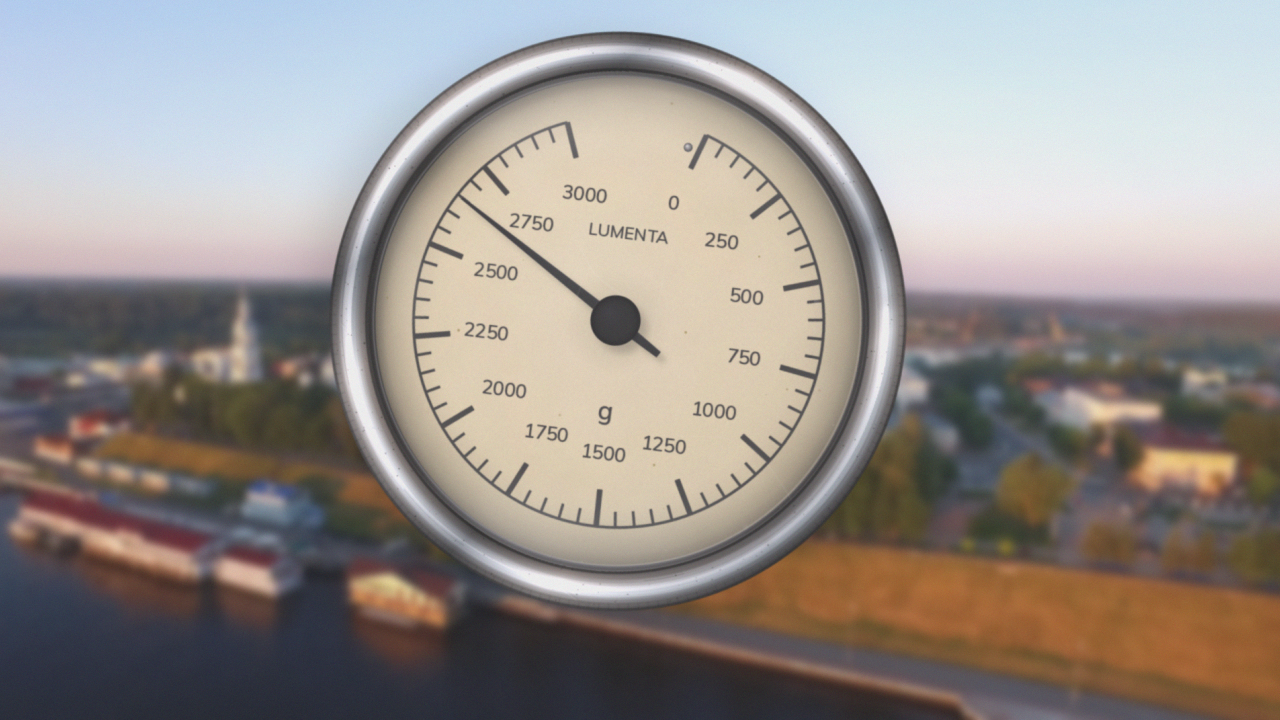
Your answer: 2650 g
